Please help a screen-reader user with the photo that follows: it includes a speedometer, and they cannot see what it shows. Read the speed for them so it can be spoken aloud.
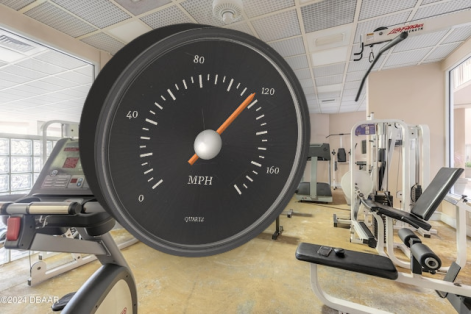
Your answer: 115 mph
